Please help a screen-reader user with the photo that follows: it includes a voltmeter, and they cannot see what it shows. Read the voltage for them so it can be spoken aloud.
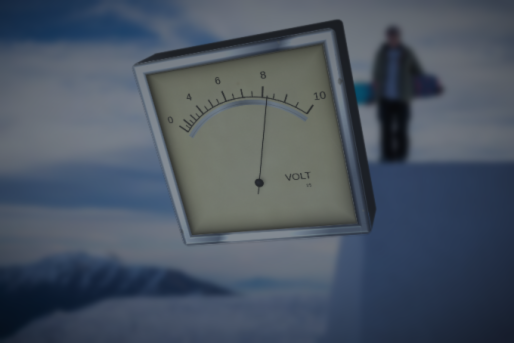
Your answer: 8.25 V
